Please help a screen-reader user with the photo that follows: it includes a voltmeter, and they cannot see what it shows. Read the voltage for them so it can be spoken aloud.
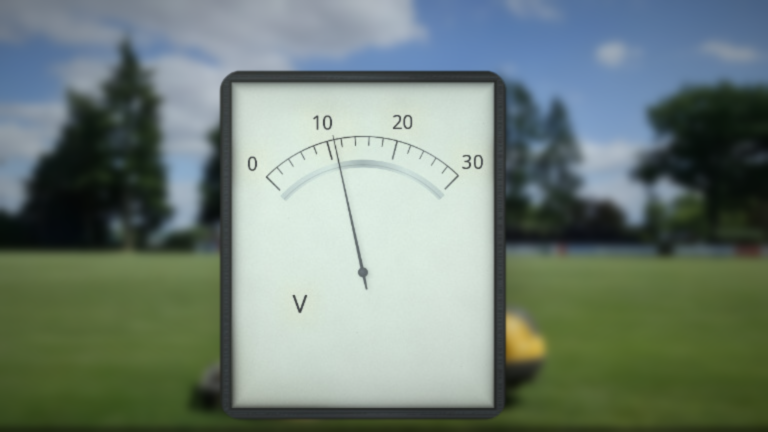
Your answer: 11 V
